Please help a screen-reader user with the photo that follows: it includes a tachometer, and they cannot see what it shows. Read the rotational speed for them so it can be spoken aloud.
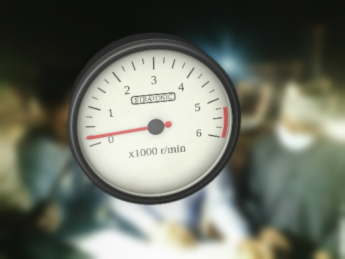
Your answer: 250 rpm
